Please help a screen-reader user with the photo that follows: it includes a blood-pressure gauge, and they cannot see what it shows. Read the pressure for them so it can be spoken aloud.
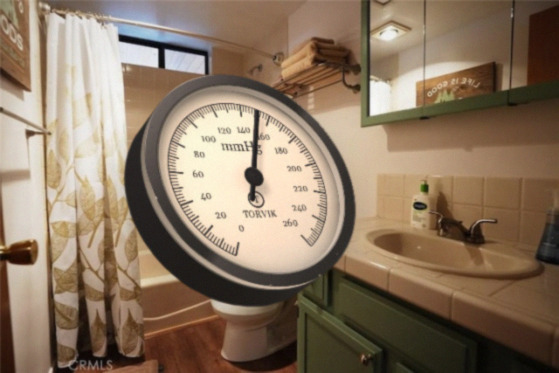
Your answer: 150 mmHg
